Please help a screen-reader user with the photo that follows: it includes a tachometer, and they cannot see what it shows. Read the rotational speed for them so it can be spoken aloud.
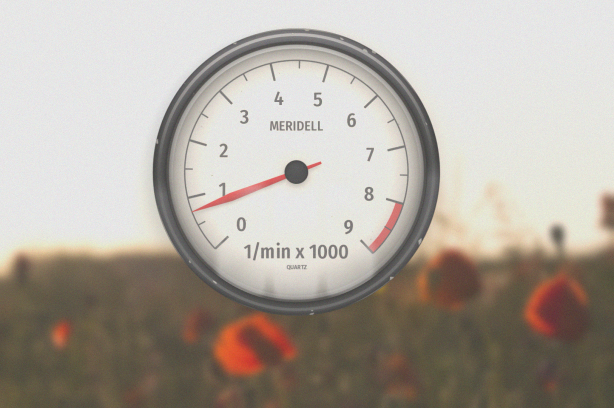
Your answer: 750 rpm
